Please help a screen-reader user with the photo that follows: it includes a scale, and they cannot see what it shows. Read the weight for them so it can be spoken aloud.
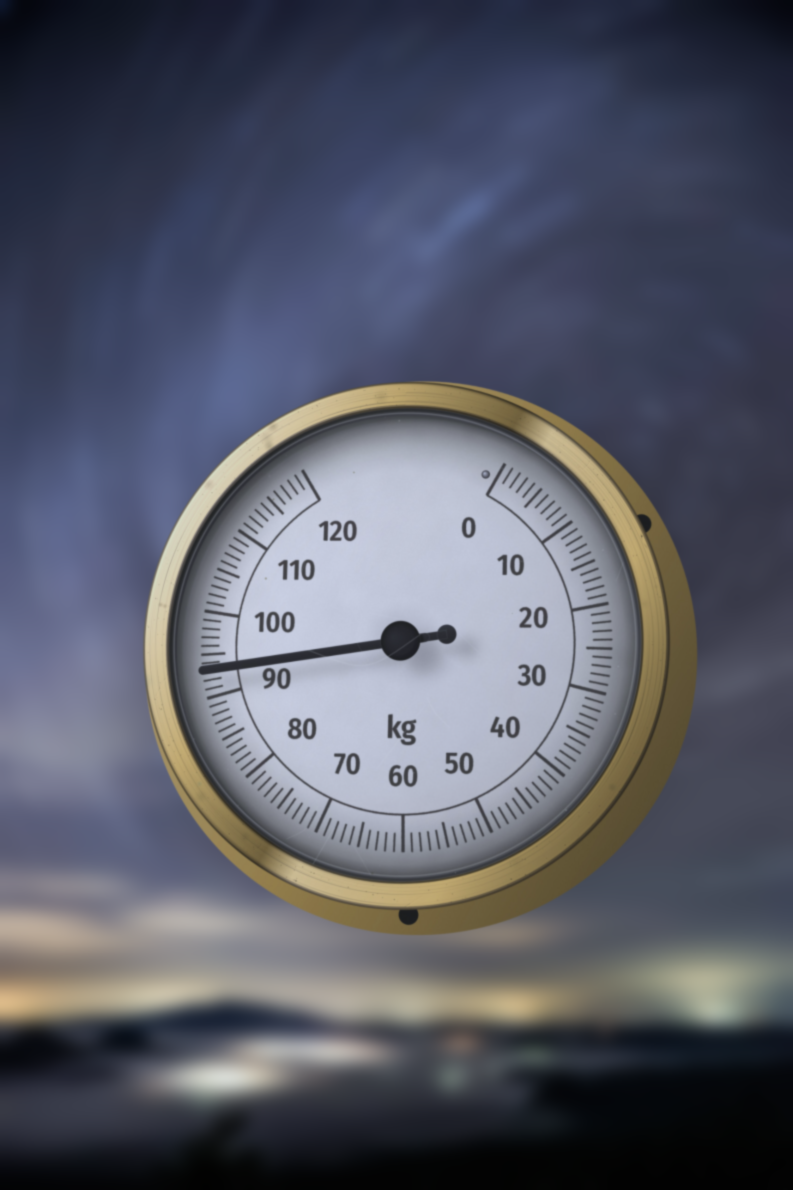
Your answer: 93 kg
